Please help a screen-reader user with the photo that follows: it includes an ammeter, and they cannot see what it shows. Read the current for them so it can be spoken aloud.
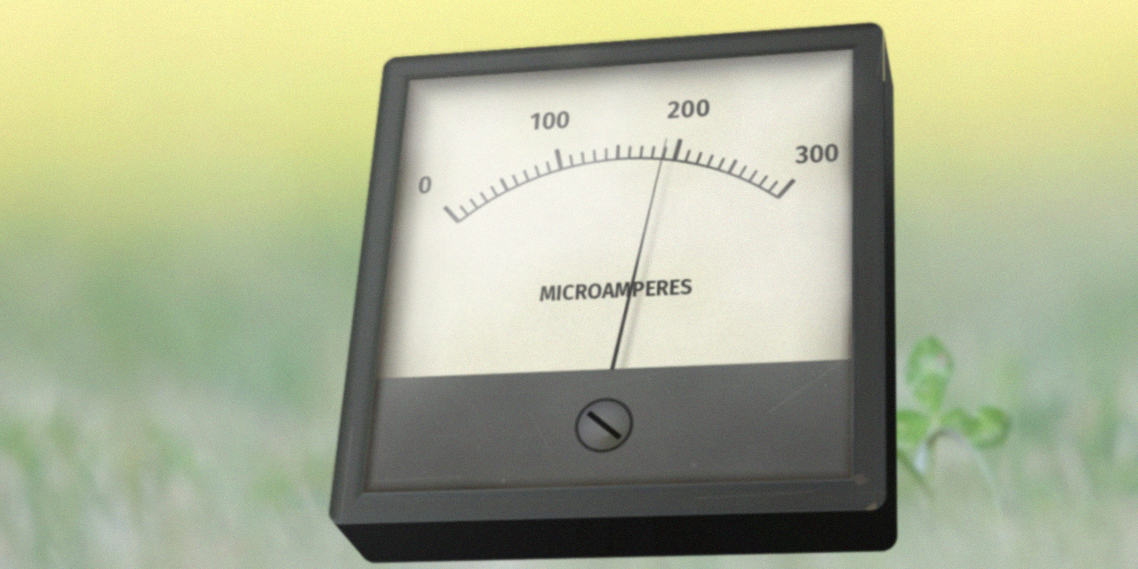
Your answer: 190 µA
